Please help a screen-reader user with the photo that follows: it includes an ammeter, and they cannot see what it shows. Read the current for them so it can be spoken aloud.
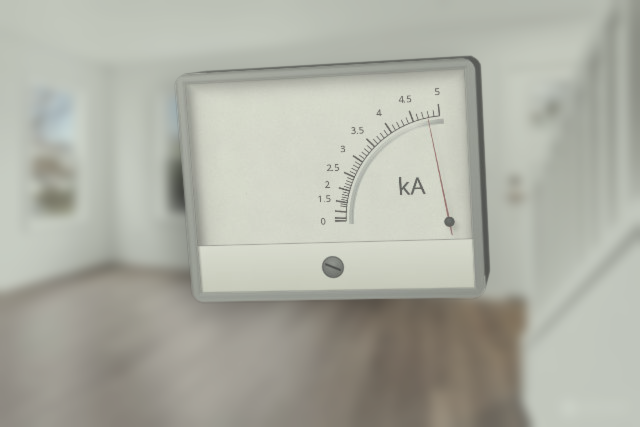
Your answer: 4.8 kA
